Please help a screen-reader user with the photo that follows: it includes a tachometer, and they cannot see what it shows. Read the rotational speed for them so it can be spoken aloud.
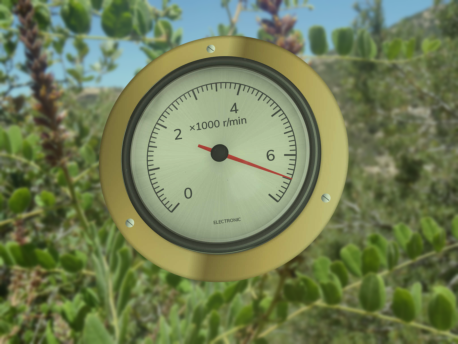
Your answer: 6500 rpm
